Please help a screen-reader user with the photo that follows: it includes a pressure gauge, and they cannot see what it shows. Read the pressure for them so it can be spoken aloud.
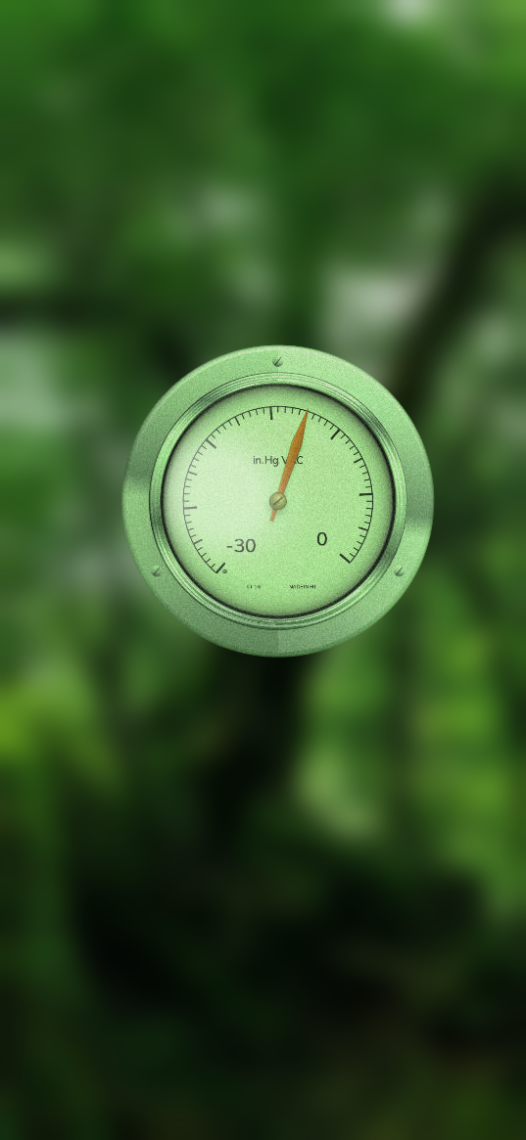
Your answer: -12.5 inHg
